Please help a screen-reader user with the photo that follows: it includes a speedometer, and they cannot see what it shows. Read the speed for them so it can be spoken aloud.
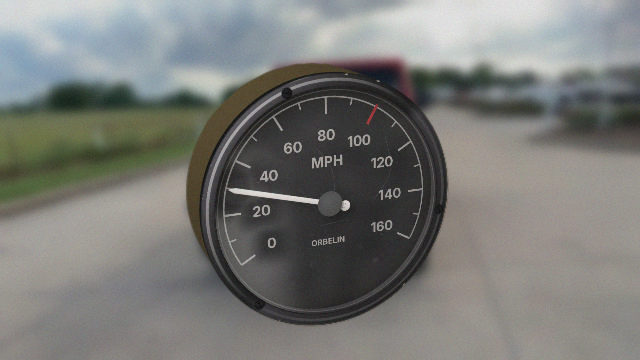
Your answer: 30 mph
